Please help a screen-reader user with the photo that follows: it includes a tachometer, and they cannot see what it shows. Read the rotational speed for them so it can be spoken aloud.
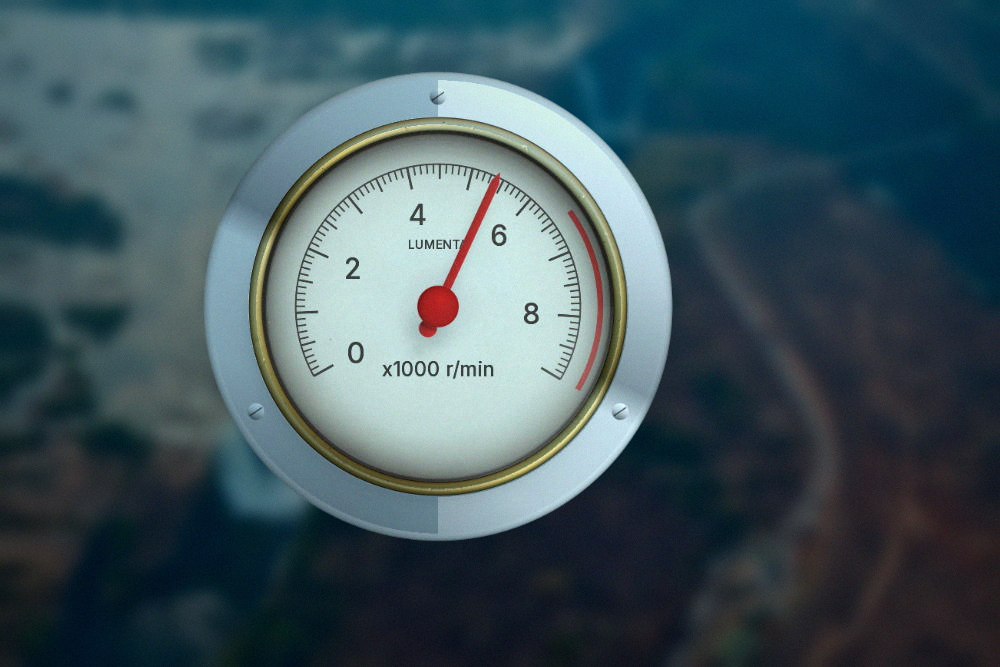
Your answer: 5400 rpm
